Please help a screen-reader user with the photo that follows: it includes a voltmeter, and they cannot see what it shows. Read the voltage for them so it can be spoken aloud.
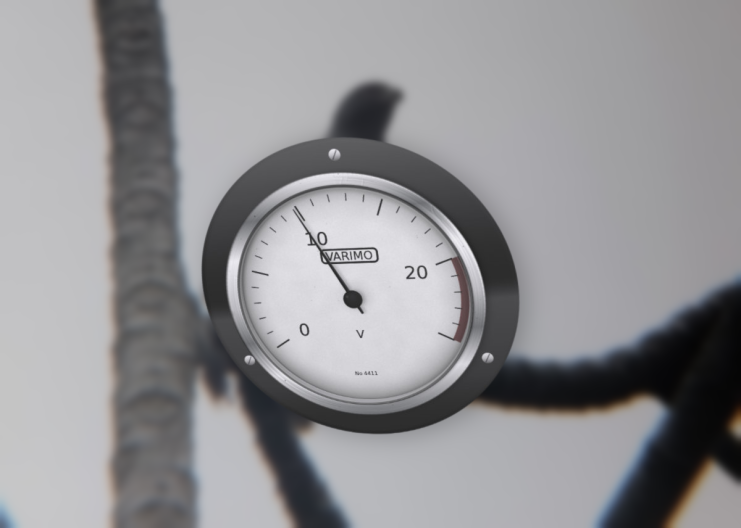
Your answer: 10 V
